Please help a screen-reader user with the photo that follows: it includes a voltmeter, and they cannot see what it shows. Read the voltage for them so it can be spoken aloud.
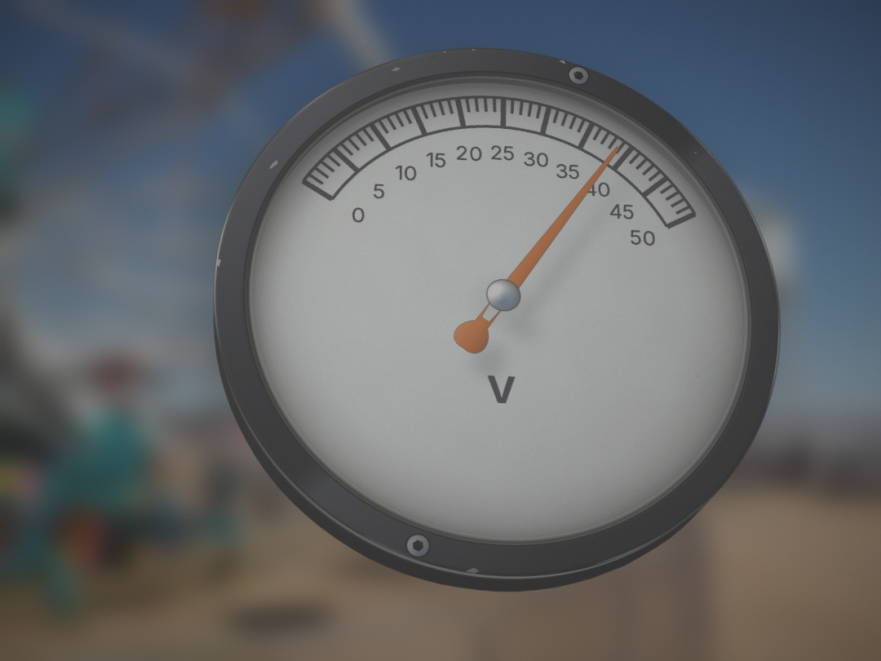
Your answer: 39 V
